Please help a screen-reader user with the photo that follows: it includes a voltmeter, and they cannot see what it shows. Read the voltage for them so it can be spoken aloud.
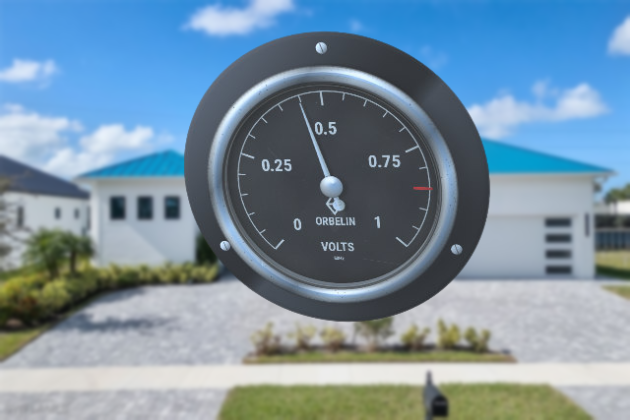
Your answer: 0.45 V
